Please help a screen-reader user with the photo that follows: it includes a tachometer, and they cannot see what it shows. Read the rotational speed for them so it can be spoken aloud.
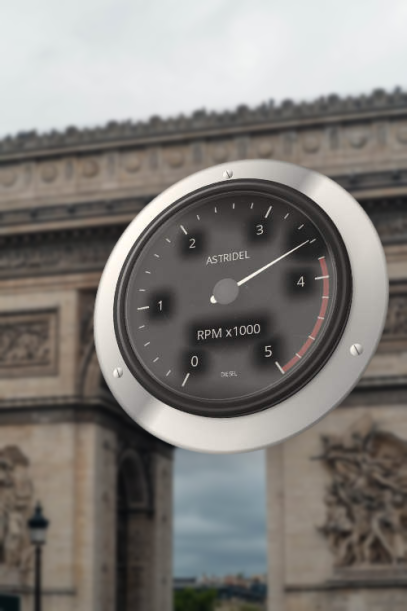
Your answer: 3600 rpm
